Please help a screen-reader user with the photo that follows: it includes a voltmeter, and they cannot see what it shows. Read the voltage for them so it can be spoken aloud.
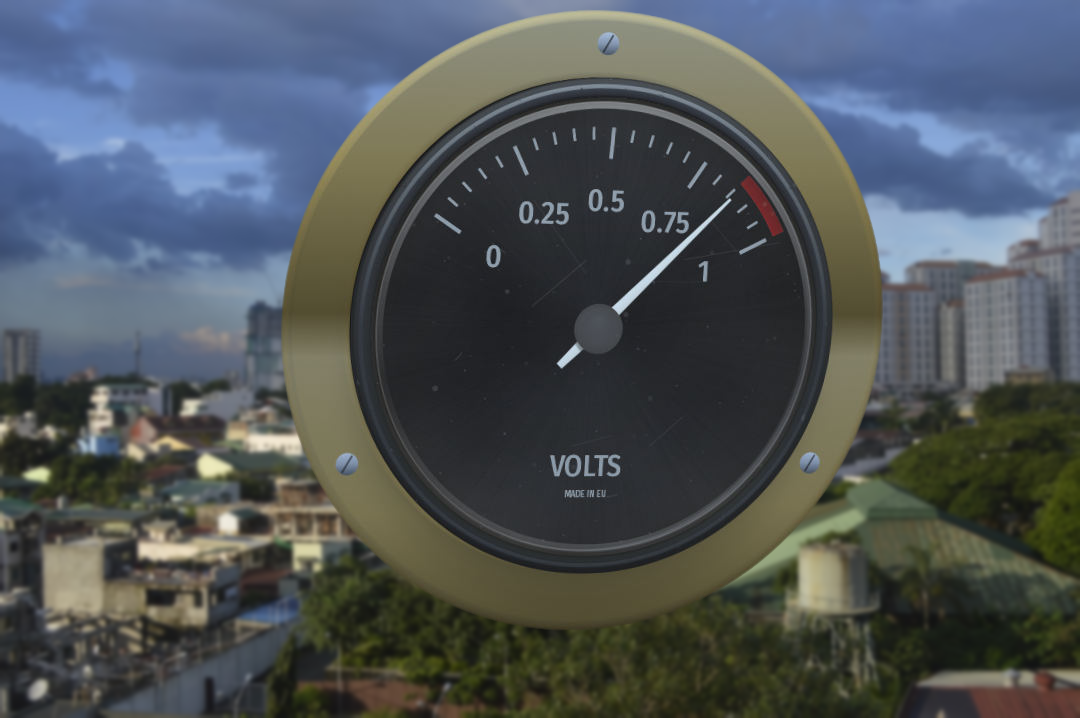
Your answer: 0.85 V
